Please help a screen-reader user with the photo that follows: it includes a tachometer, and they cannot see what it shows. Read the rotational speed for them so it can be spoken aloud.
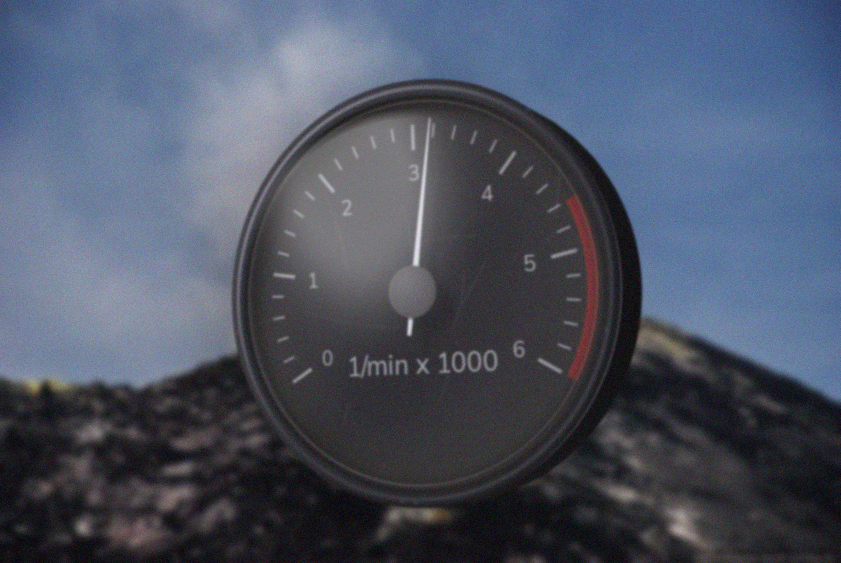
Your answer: 3200 rpm
